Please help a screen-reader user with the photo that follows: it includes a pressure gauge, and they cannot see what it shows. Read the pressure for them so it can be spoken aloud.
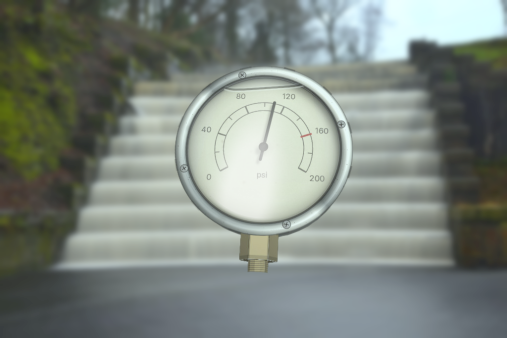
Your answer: 110 psi
